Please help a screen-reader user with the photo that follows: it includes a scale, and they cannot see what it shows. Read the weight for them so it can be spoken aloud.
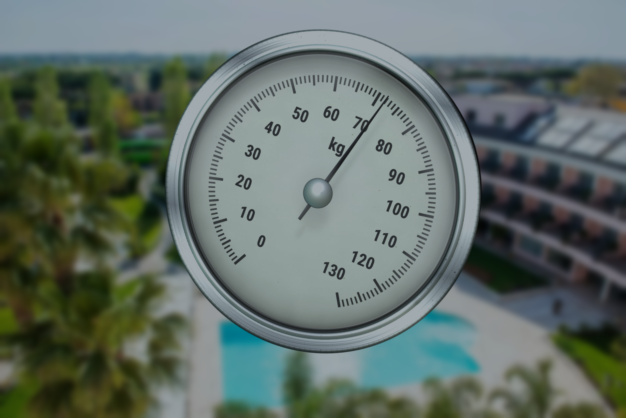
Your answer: 72 kg
